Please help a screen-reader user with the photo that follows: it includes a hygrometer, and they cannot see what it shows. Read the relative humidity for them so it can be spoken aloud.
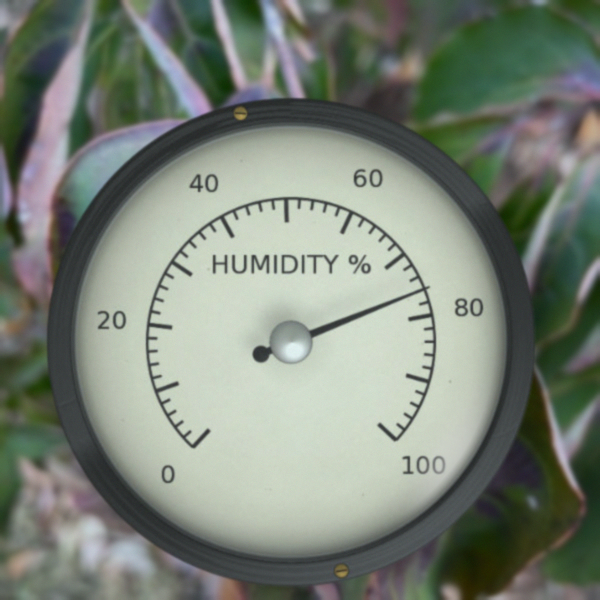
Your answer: 76 %
